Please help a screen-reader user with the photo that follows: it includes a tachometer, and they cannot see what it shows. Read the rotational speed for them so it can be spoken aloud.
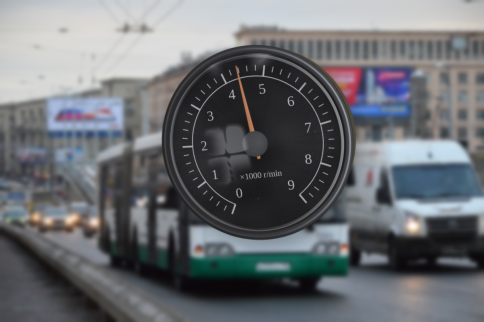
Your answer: 4400 rpm
